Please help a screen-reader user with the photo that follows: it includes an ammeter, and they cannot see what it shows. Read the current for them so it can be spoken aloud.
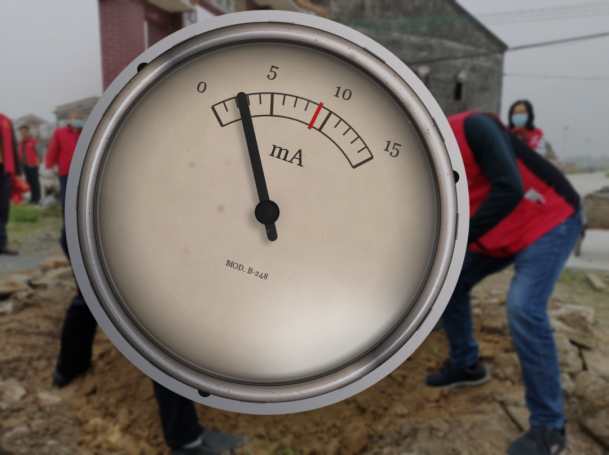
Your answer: 2.5 mA
